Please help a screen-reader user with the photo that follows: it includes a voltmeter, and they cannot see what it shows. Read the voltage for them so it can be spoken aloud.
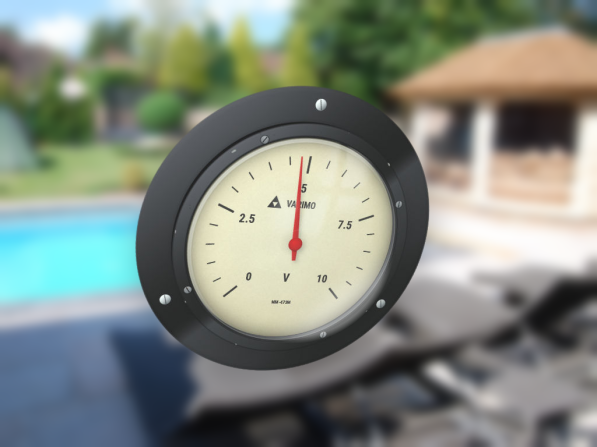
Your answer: 4.75 V
